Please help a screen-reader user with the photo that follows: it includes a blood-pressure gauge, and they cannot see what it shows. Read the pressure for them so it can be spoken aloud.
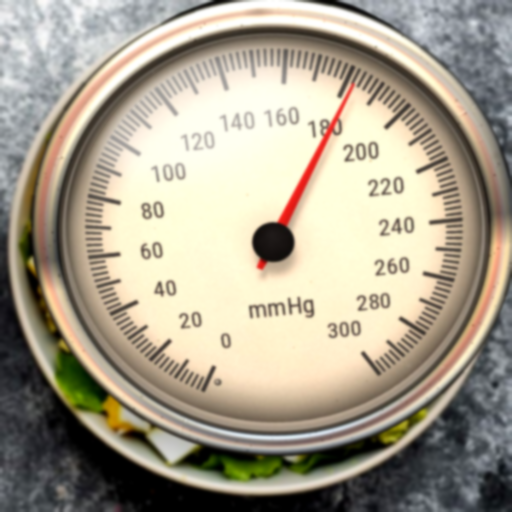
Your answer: 182 mmHg
